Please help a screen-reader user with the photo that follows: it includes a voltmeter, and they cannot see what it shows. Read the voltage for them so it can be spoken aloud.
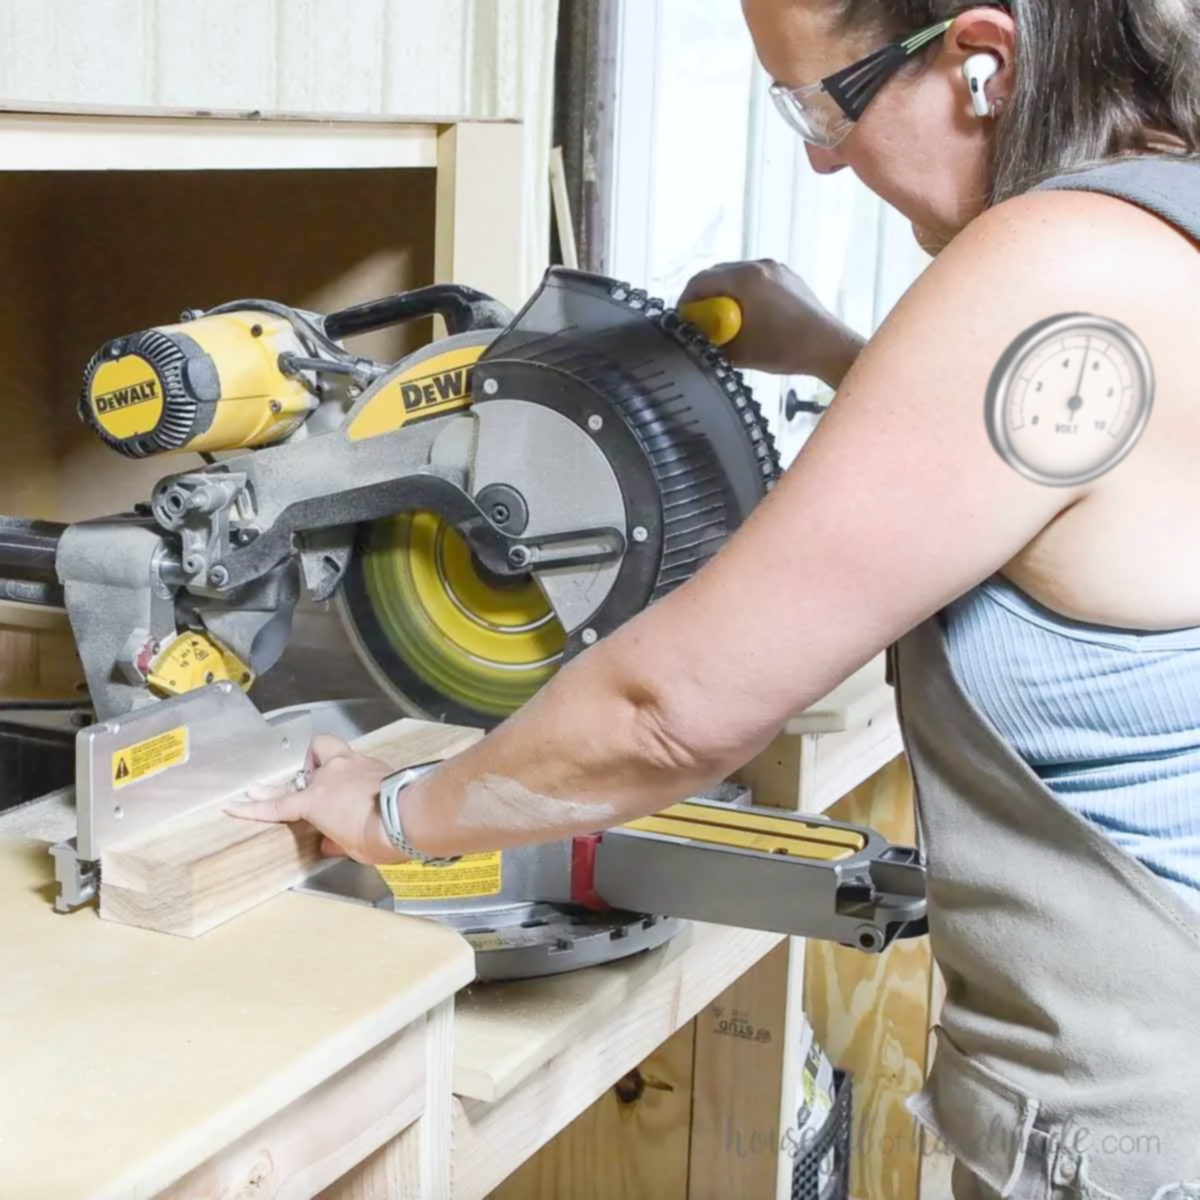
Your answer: 5 V
